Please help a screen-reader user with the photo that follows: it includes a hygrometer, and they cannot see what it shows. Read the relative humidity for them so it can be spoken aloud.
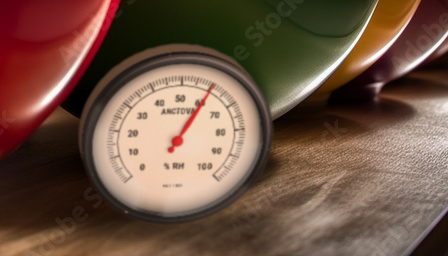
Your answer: 60 %
